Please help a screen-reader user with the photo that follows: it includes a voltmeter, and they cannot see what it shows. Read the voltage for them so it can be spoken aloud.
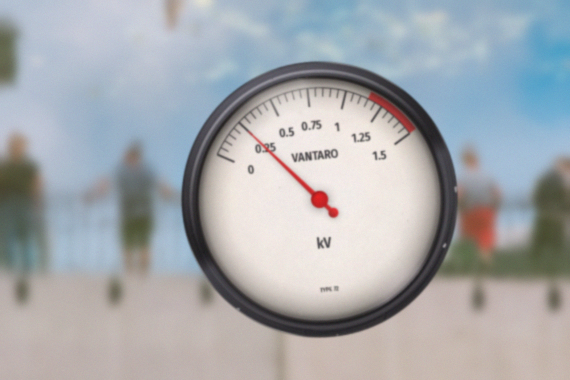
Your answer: 0.25 kV
